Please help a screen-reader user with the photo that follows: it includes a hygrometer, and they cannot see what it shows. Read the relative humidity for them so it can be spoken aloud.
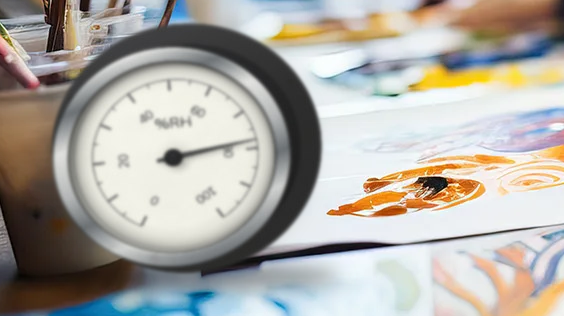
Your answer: 77.5 %
